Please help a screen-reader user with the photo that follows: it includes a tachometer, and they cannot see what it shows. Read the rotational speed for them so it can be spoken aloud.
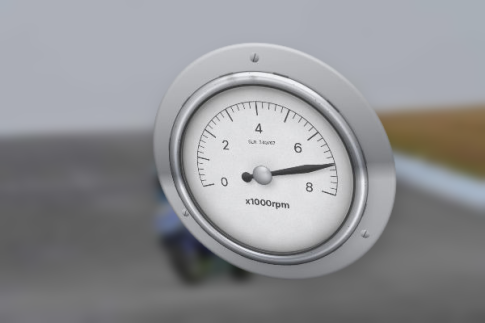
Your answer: 7000 rpm
